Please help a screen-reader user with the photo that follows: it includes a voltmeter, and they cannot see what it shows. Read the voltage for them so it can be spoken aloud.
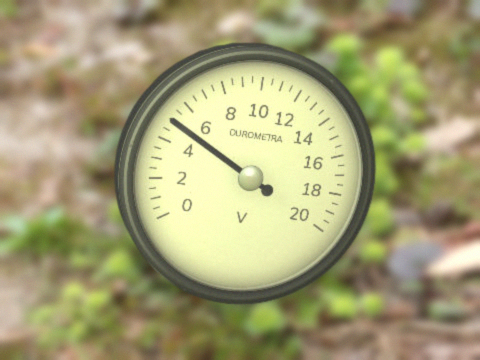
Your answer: 5 V
